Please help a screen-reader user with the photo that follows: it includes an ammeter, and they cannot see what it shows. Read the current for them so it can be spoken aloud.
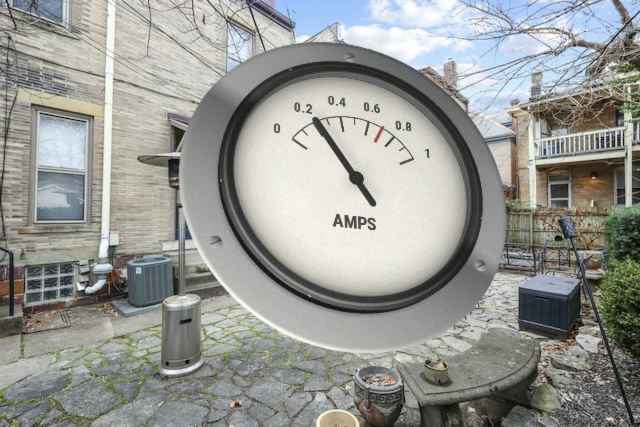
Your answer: 0.2 A
